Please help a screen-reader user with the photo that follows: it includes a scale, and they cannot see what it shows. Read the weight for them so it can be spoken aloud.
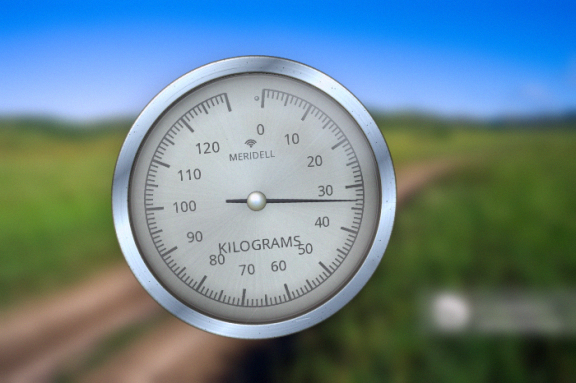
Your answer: 33 kg
